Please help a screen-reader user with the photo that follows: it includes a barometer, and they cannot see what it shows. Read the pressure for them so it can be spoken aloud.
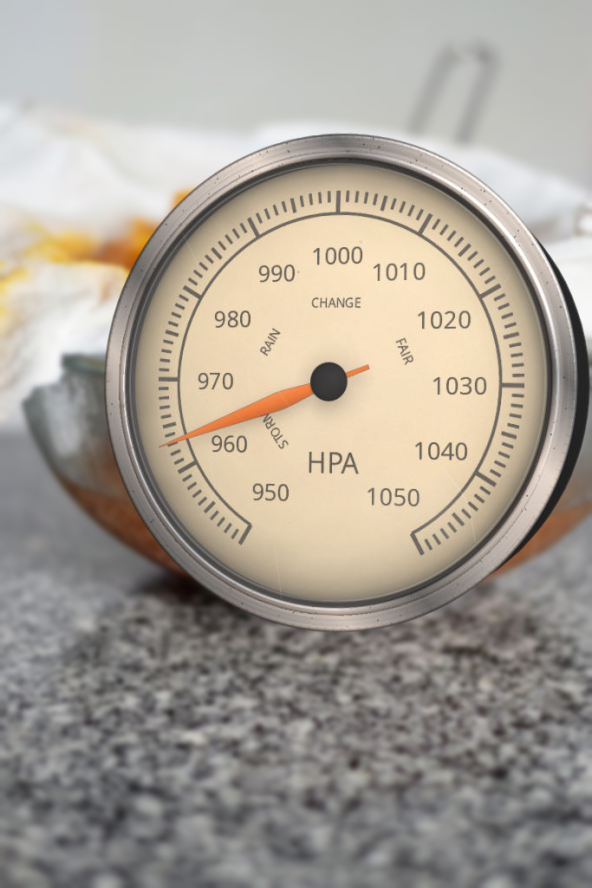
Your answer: 963 hPa
